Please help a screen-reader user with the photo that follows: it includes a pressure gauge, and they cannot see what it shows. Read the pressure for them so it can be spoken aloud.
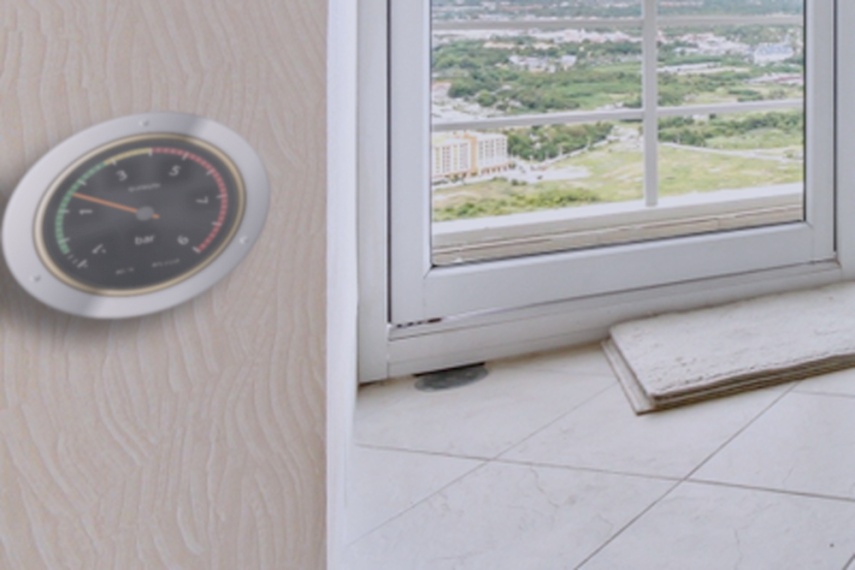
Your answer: 1.6 bar
